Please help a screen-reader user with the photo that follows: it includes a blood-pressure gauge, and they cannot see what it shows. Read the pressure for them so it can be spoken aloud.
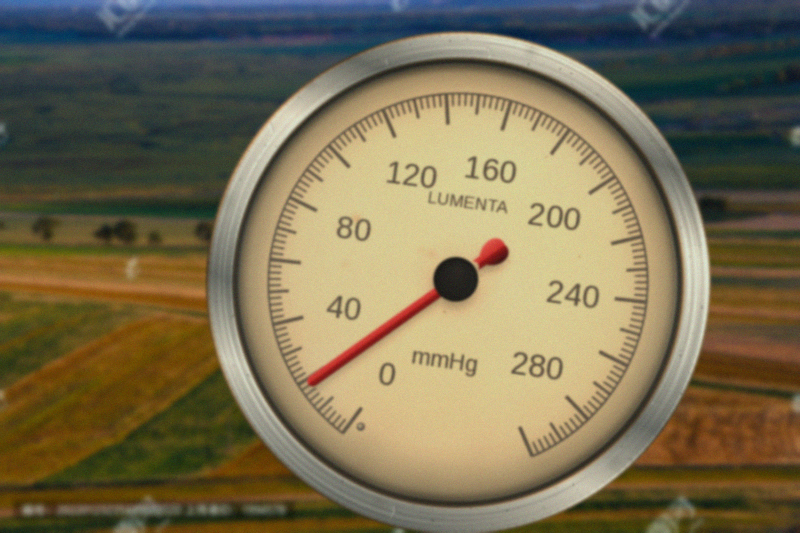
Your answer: 18 mmHg
